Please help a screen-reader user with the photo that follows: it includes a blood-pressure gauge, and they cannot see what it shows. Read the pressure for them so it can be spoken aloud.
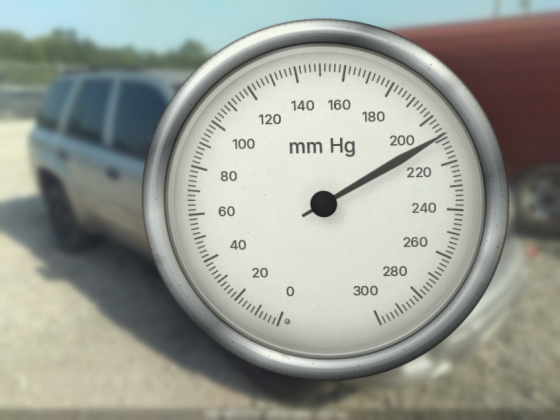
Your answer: 208 mmHg
